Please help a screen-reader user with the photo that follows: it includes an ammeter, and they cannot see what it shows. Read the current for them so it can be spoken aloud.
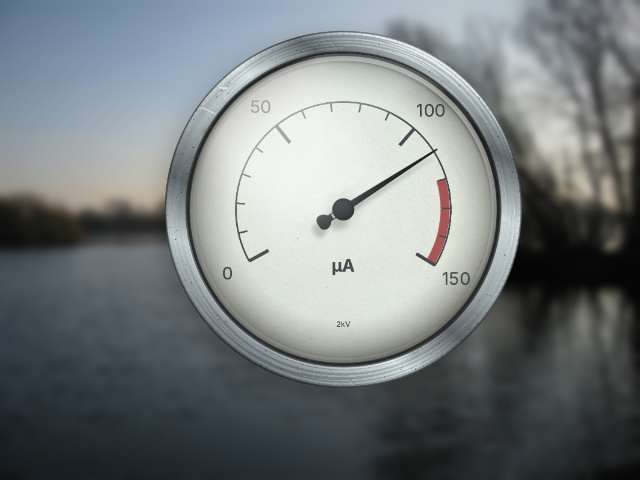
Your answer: 110 µA
